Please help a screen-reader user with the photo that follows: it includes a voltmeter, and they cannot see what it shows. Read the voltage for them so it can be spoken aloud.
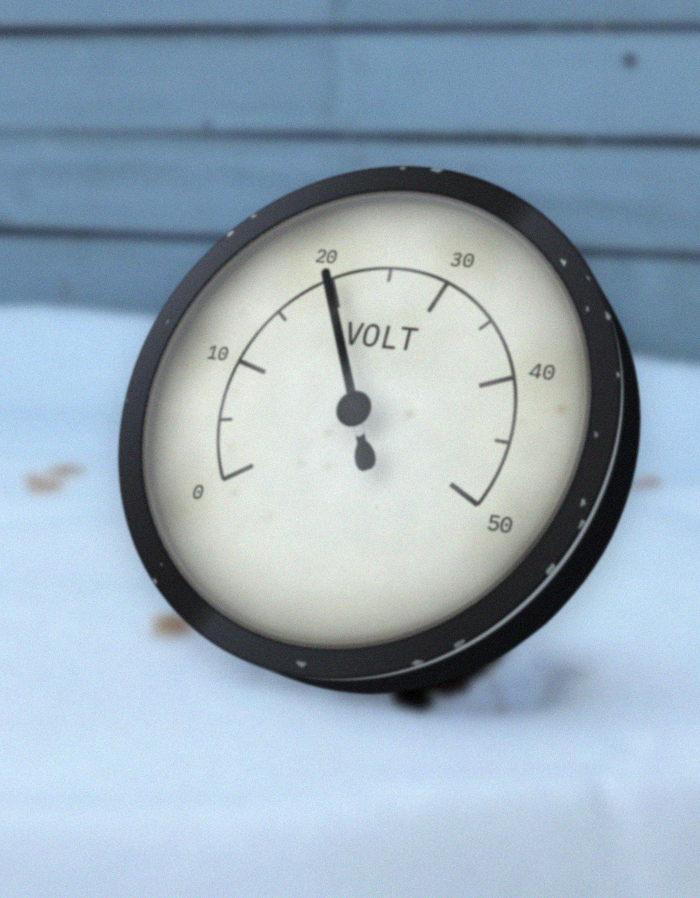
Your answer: 20 V
